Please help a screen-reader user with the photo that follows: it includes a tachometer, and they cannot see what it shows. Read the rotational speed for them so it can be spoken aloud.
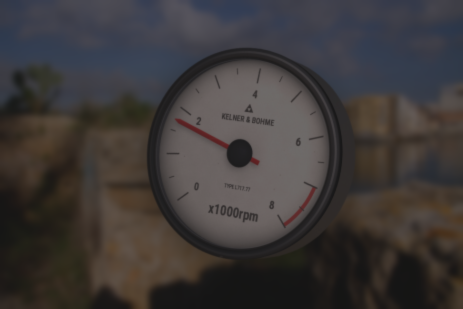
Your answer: 1750 rpm
